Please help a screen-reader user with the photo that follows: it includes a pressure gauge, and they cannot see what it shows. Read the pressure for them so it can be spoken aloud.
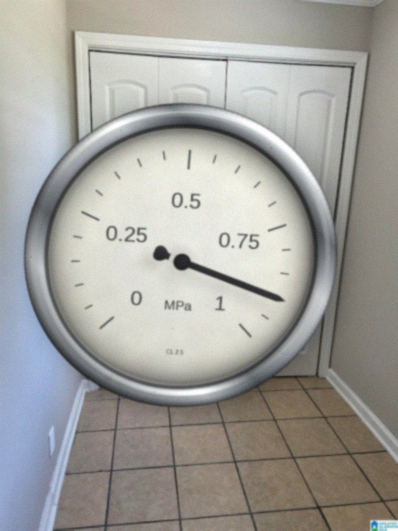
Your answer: 0.9 MPa
